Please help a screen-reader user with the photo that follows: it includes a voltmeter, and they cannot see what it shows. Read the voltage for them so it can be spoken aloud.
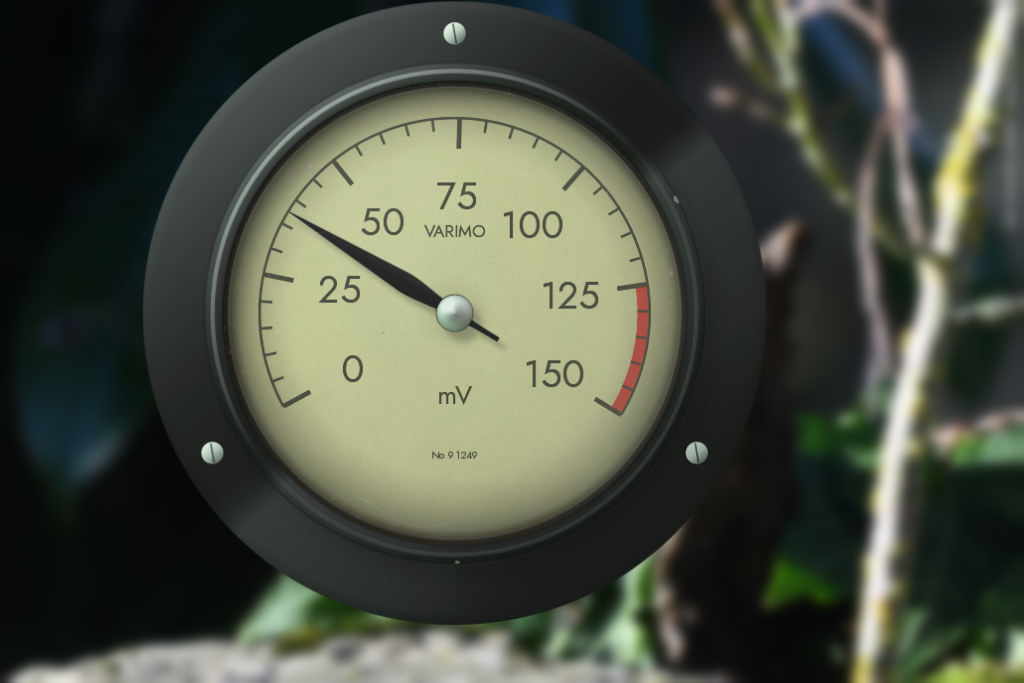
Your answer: 37.5 mV
